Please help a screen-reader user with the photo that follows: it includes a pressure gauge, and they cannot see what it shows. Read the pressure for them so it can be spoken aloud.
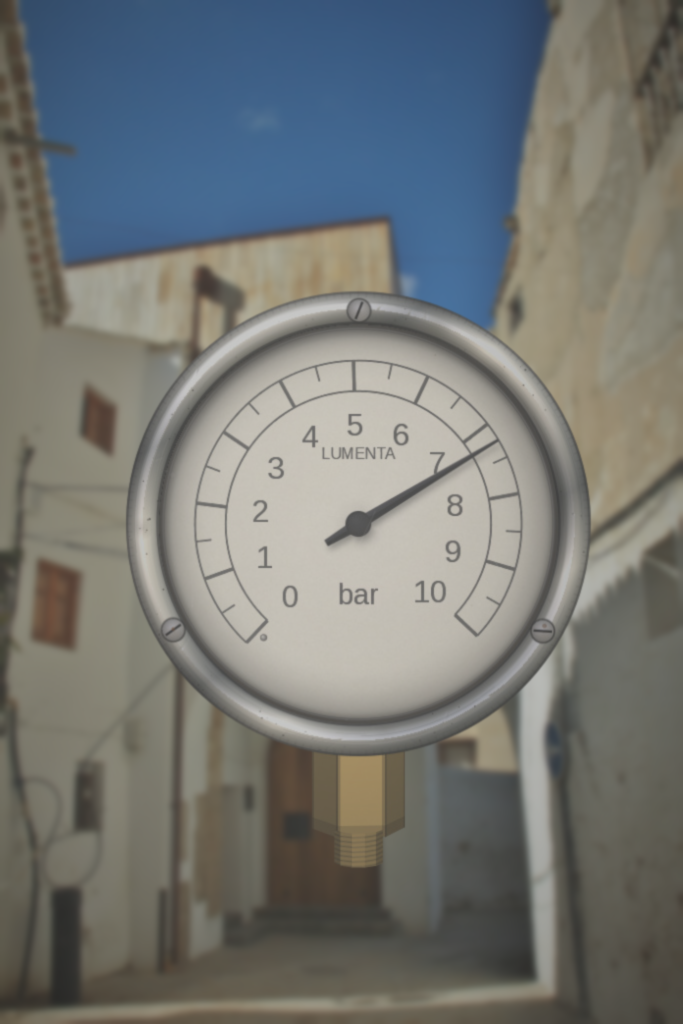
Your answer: 7.25 bar
